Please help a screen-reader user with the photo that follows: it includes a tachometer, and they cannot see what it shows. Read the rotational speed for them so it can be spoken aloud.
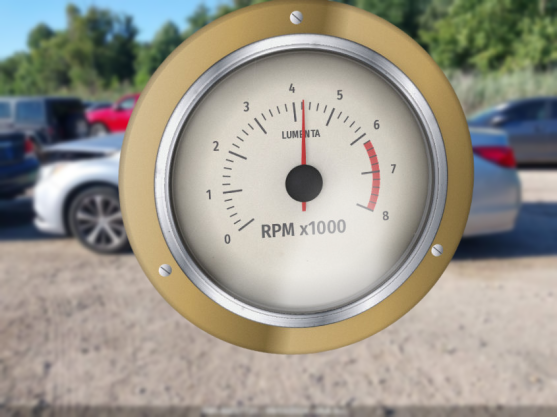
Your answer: 4200 rpm
